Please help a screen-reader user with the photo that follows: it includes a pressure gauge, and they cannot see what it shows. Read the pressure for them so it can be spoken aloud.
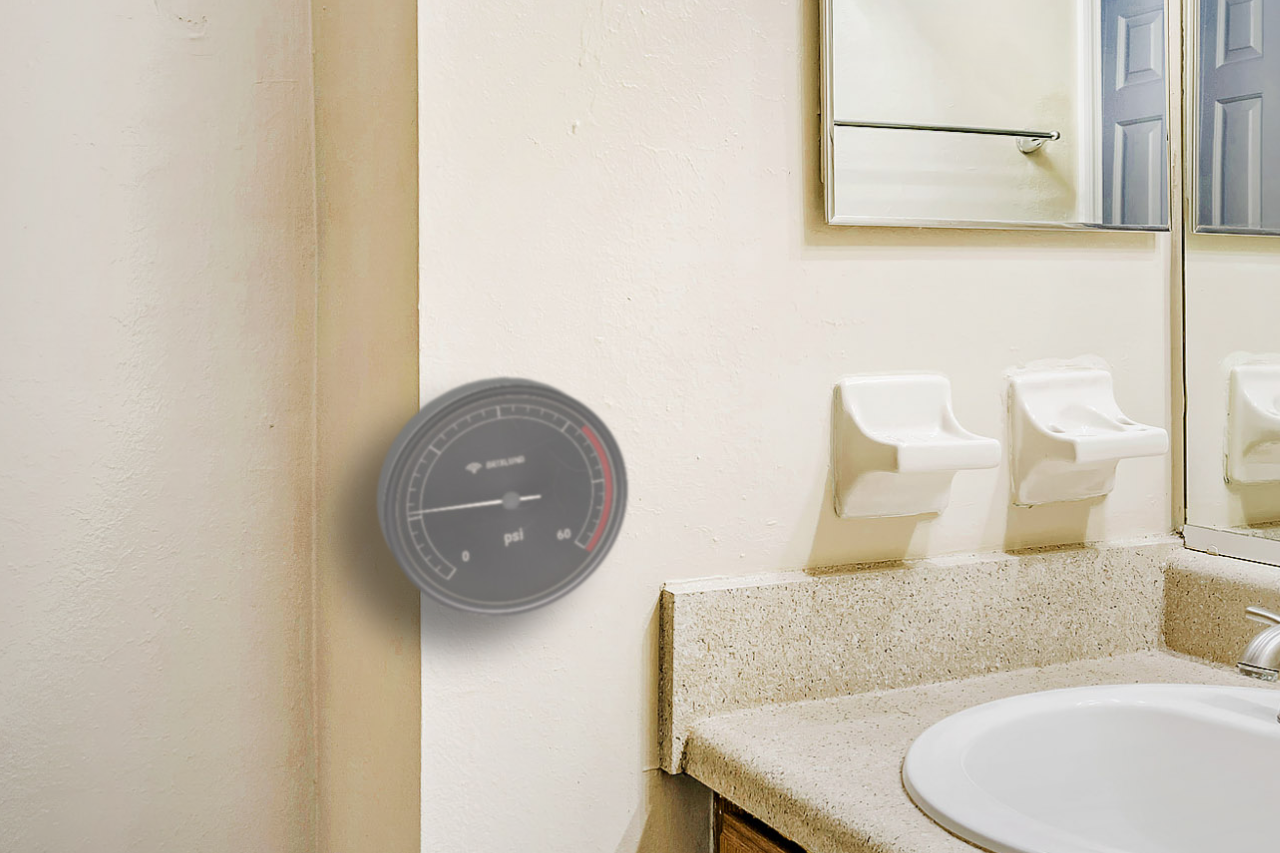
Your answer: 11 psi
